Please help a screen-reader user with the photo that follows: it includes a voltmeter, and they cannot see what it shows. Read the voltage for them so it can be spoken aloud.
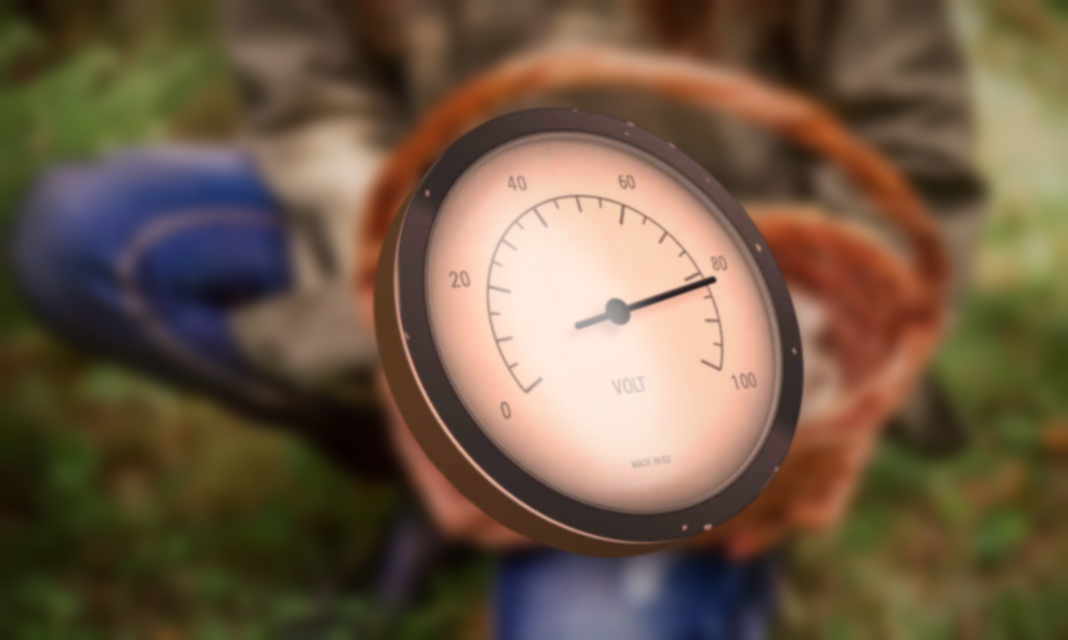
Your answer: 82.5 V
